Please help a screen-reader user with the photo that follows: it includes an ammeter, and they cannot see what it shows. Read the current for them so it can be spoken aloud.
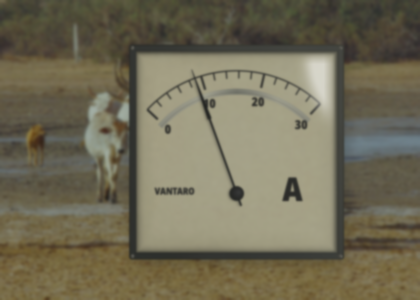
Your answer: 9 A
